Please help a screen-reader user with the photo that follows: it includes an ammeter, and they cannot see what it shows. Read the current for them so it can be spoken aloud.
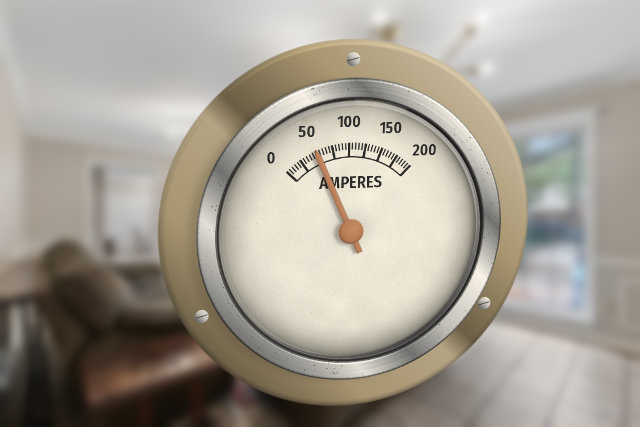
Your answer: 50 A
